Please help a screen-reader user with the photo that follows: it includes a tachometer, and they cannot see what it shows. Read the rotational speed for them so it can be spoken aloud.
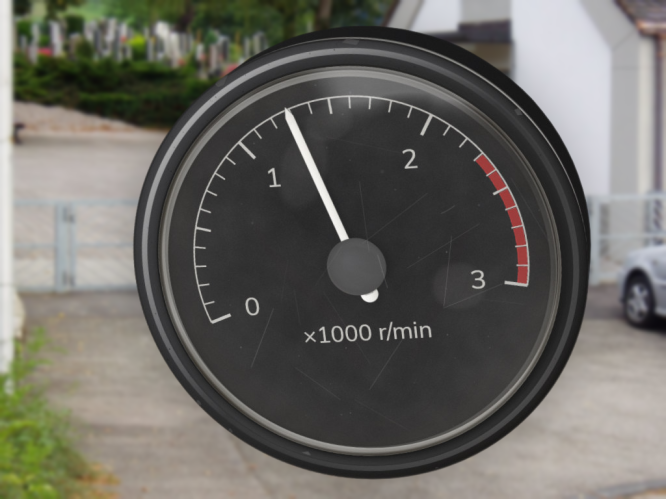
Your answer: 1300 rpm
